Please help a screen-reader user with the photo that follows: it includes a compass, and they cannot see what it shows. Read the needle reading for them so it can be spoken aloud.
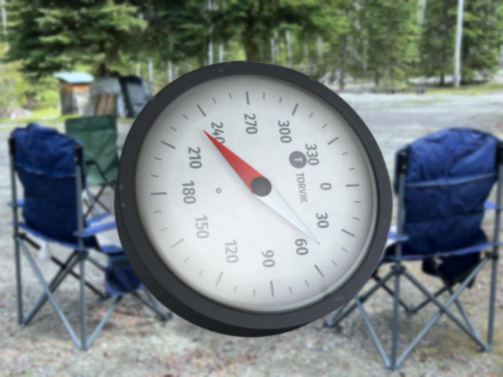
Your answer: 230 °
